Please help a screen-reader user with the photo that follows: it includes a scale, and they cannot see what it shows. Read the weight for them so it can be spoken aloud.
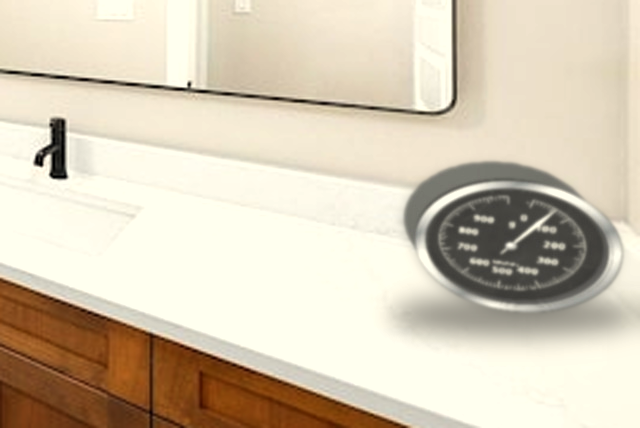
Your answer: 50 g
